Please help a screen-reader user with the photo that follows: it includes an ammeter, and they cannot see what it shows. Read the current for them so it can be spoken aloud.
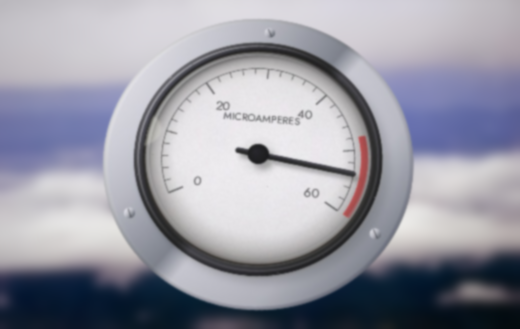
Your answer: 54 µA
